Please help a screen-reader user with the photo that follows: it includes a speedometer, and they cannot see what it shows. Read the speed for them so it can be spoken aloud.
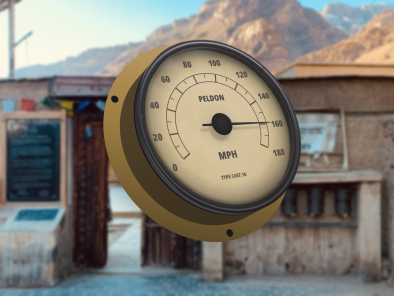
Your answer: 160 mph
